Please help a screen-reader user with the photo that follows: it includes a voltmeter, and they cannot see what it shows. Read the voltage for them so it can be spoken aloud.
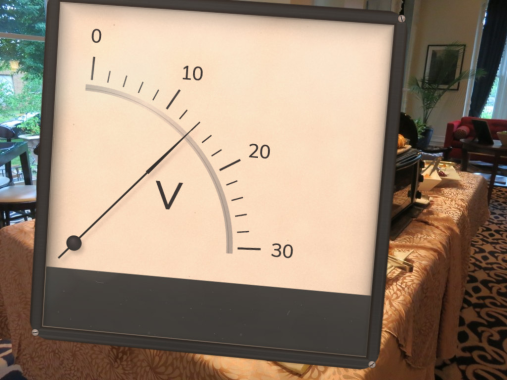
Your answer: 14 V
